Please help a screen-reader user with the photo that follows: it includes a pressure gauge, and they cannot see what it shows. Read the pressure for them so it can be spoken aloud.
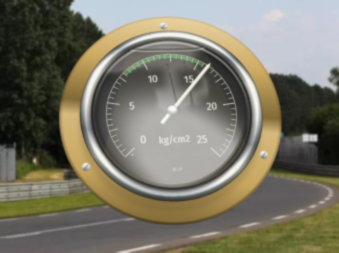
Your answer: 16 kg/cm²
